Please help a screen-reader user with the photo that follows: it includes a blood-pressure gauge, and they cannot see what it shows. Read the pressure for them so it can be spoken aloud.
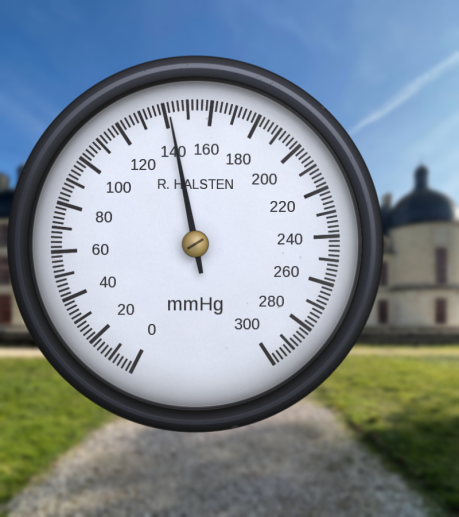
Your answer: 142 mmHg
